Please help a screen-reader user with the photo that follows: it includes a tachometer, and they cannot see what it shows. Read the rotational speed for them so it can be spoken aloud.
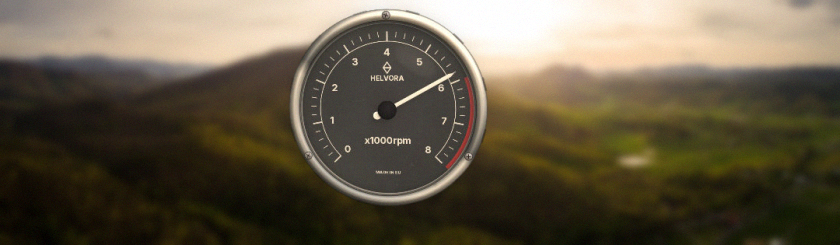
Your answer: 5800 rpm
